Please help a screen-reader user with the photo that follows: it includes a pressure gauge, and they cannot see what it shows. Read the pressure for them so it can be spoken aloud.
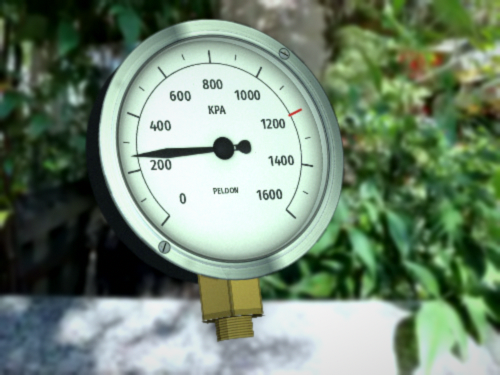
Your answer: 250 kPa
